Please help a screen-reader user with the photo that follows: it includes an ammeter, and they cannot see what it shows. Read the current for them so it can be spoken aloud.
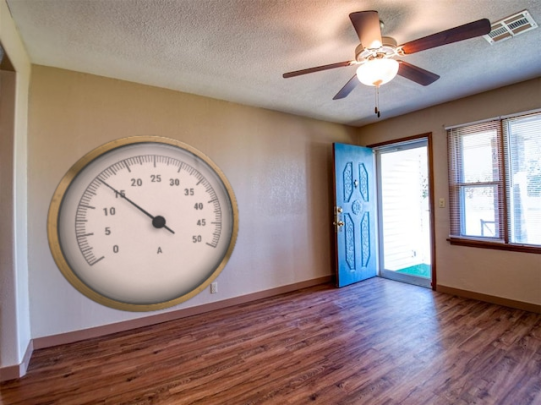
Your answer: 15 A
